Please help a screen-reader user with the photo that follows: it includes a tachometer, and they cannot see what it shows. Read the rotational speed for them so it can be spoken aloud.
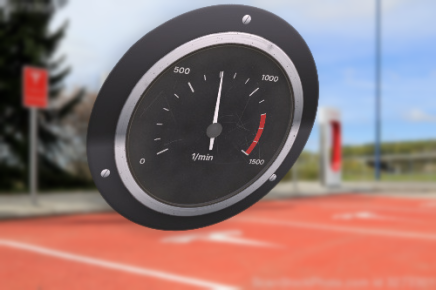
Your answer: 700 rpm
